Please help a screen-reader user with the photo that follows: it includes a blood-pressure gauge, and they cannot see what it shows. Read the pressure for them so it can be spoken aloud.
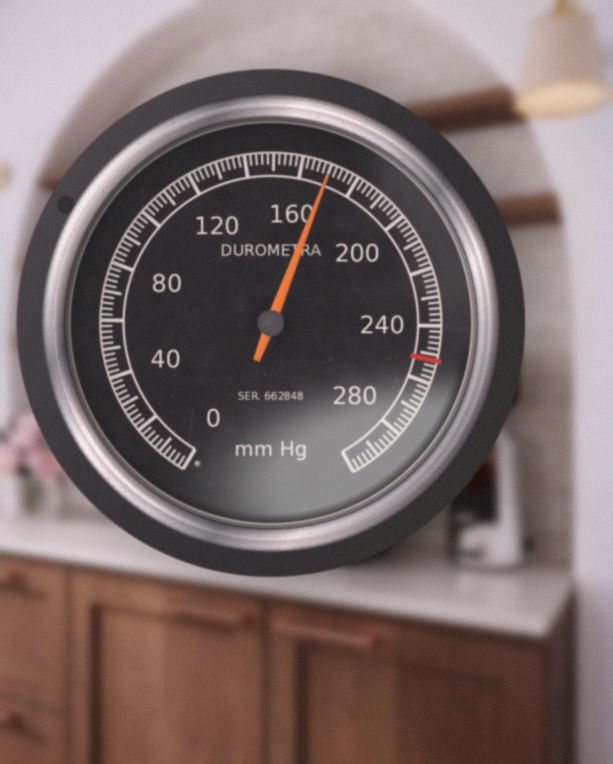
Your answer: 170 mmHg
